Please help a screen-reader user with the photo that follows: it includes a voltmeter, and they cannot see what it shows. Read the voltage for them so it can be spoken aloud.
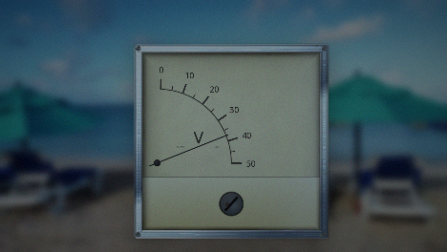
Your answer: 37.5 V
